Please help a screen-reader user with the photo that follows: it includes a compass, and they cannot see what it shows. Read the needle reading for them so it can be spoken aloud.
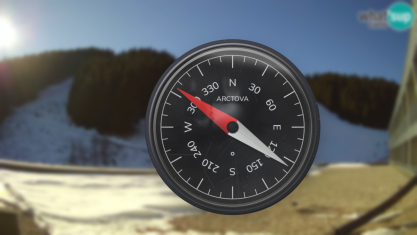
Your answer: 305 °
